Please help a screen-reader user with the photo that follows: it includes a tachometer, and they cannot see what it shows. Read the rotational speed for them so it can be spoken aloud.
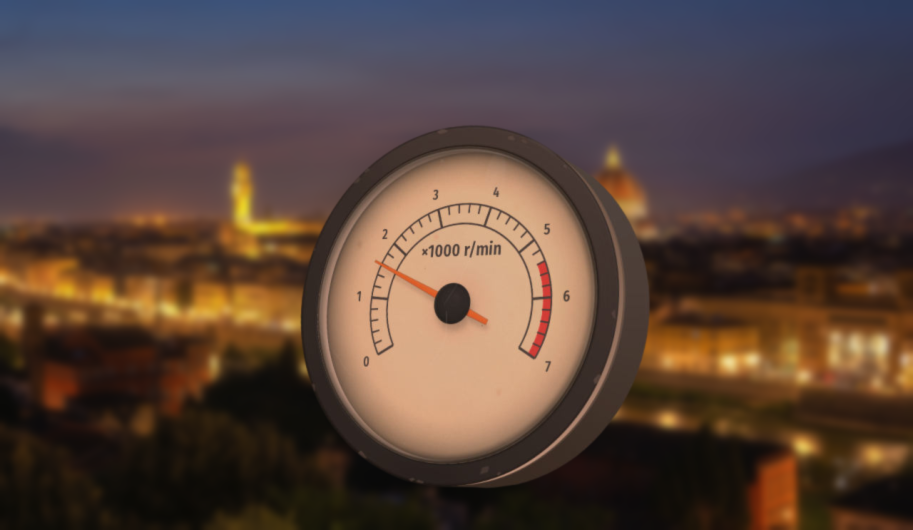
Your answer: 1600 rpm
